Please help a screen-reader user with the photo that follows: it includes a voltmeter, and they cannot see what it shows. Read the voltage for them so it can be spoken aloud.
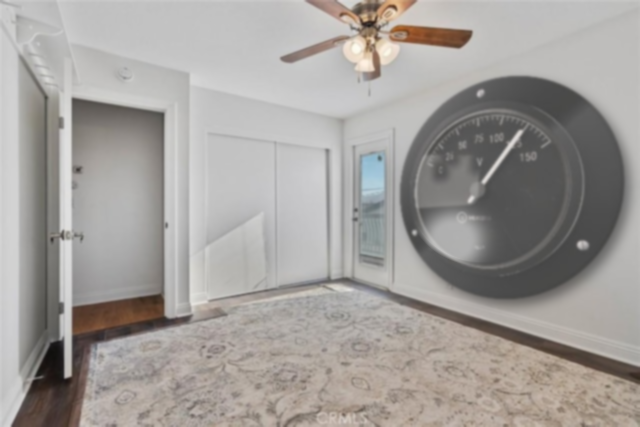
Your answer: 125 V
